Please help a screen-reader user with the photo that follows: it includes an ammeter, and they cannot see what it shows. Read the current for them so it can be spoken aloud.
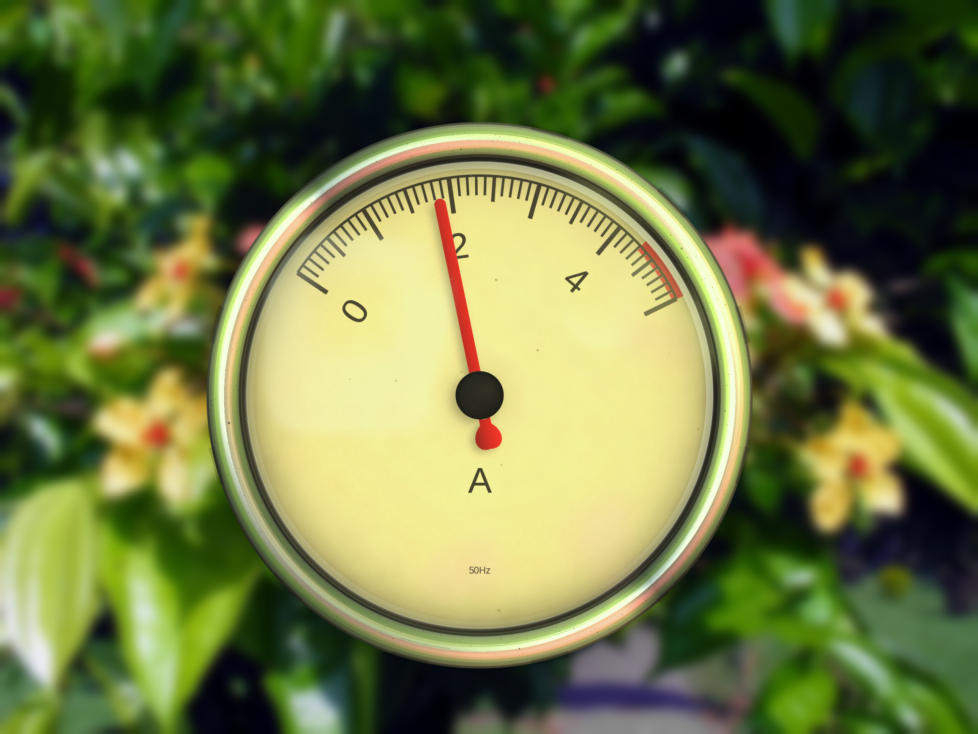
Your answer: 1.85 A
